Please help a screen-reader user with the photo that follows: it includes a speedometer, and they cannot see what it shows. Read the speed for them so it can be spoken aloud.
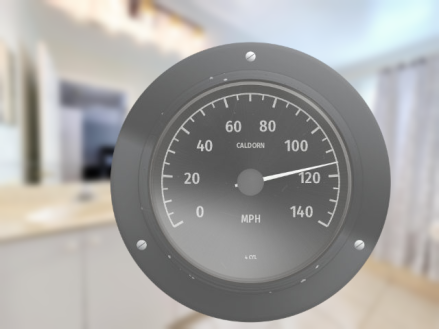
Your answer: 115 mph
